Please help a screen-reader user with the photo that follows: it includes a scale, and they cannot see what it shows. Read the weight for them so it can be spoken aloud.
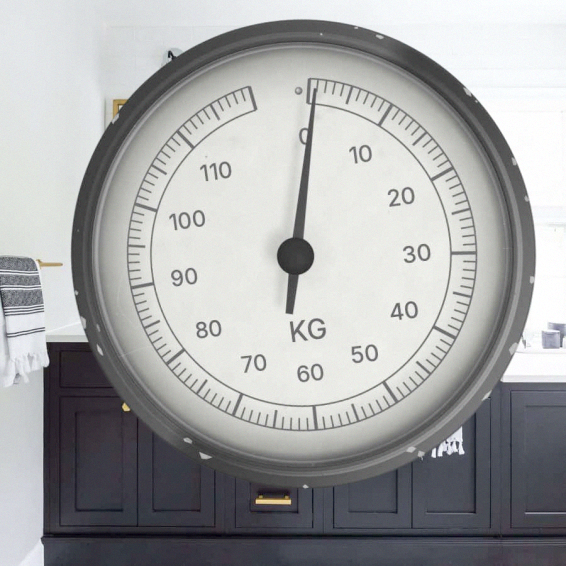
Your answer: 1 kg
